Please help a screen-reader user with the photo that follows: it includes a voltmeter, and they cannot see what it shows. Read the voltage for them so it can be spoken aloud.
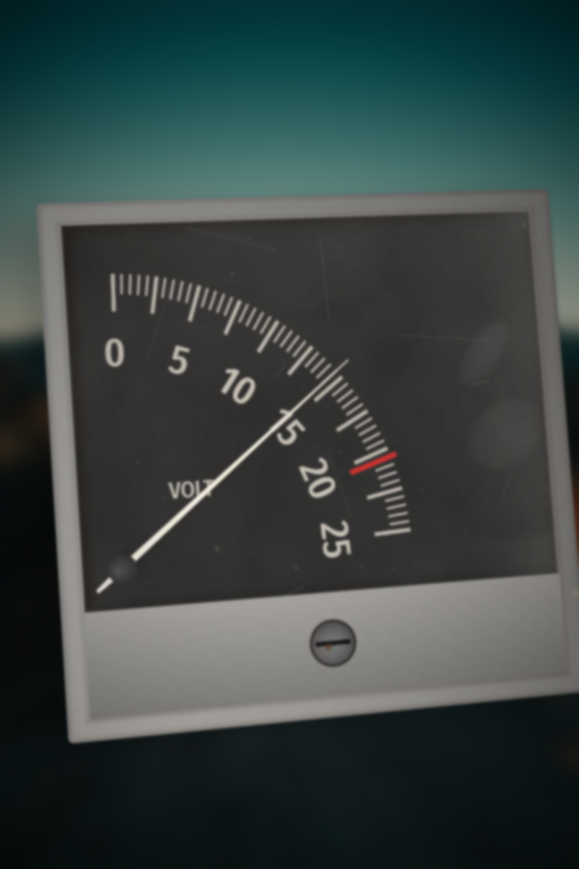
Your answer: 14.5 V
